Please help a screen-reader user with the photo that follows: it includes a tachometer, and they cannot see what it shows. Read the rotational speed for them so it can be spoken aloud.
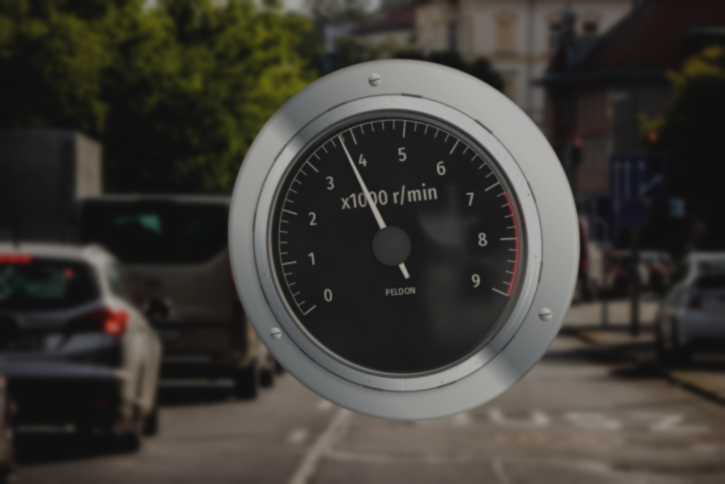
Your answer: 3800 rpm
